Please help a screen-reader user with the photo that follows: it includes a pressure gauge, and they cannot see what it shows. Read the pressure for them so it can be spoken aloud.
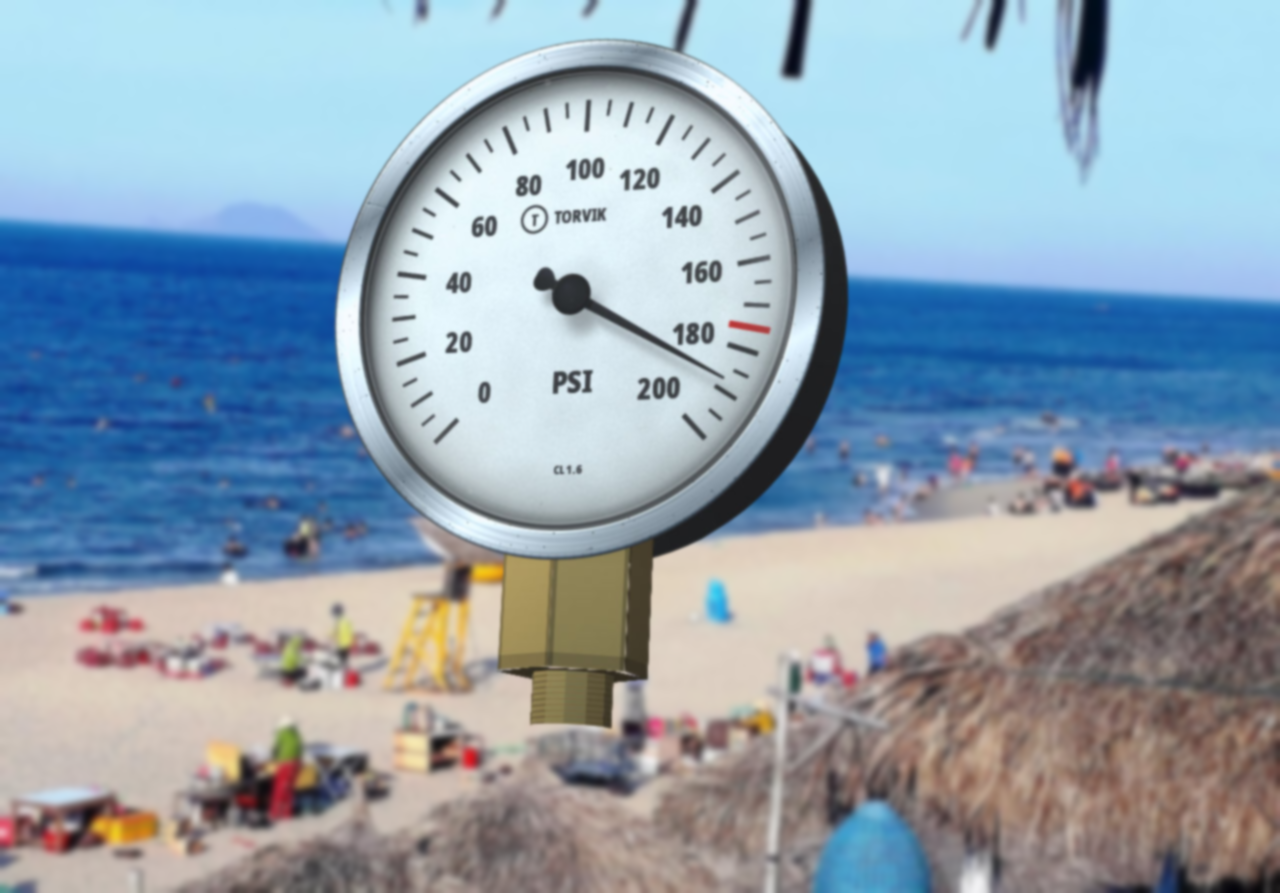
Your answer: 187.5 psi
